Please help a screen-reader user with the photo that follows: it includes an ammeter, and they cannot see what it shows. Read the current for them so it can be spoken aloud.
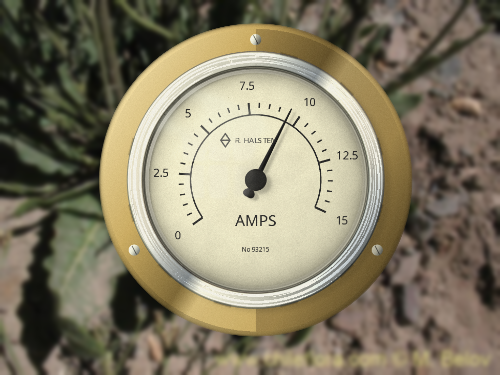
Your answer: 9.5 A
